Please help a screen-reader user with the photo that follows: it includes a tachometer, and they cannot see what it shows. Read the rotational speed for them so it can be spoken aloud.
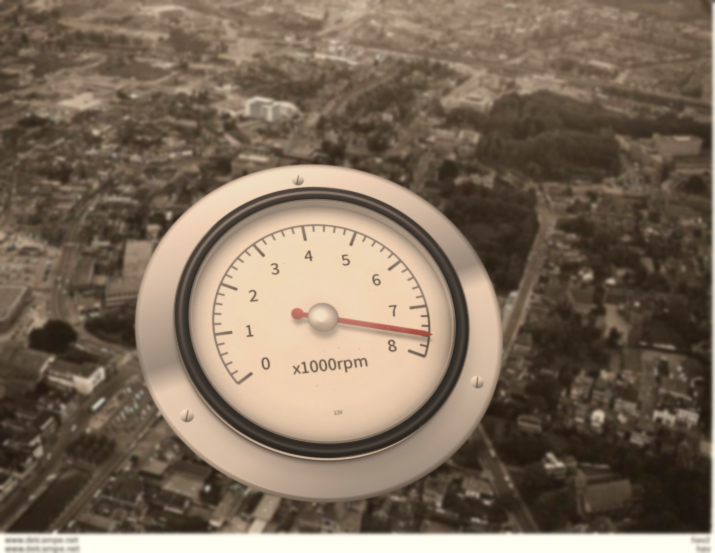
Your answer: 7600 rpm
